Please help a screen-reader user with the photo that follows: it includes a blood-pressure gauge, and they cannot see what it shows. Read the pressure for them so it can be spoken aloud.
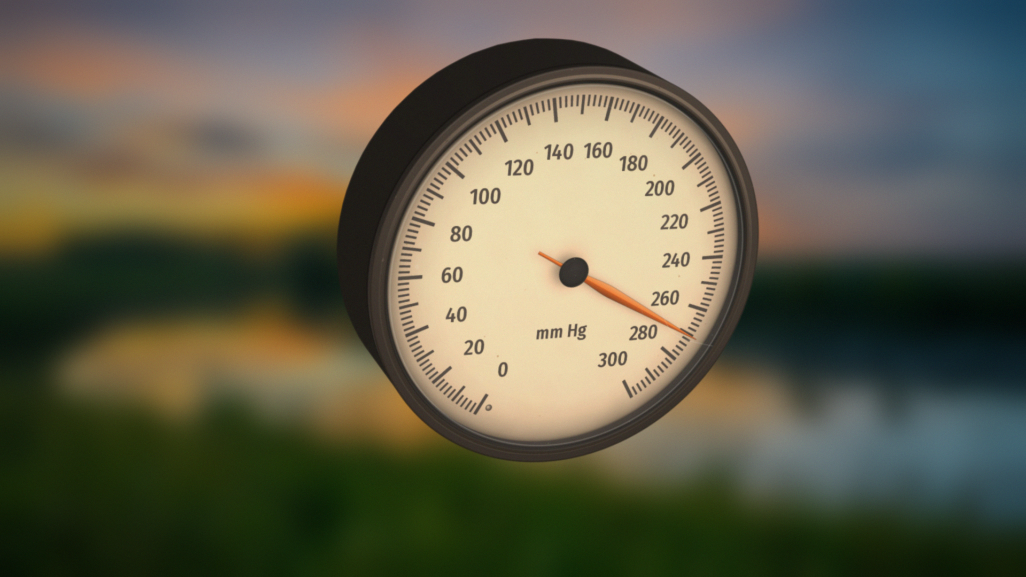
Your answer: 270 mmHg
